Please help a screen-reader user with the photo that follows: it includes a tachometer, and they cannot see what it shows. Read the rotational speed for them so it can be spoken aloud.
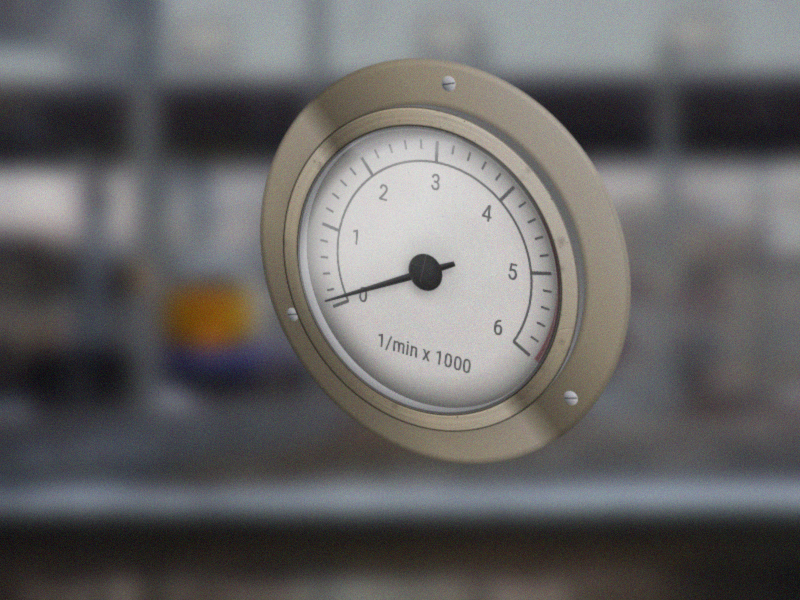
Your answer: 100 rpm
